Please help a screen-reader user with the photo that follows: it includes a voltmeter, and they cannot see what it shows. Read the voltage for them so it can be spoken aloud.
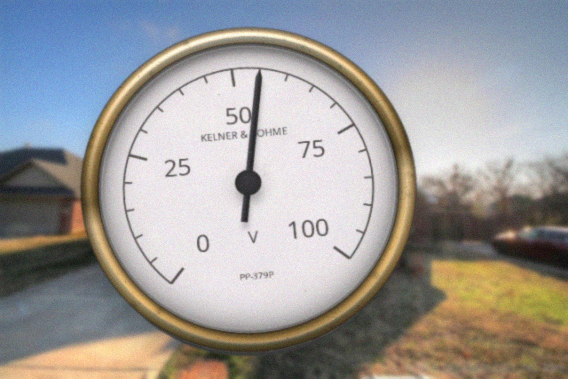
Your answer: 55 V
